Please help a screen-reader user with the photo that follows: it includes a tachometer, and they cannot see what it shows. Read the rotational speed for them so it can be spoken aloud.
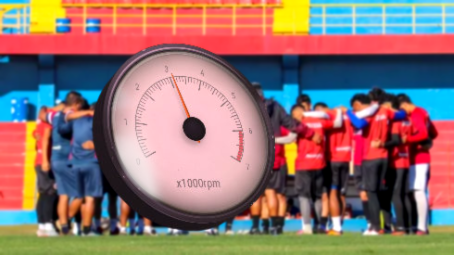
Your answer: 3000 rpm
